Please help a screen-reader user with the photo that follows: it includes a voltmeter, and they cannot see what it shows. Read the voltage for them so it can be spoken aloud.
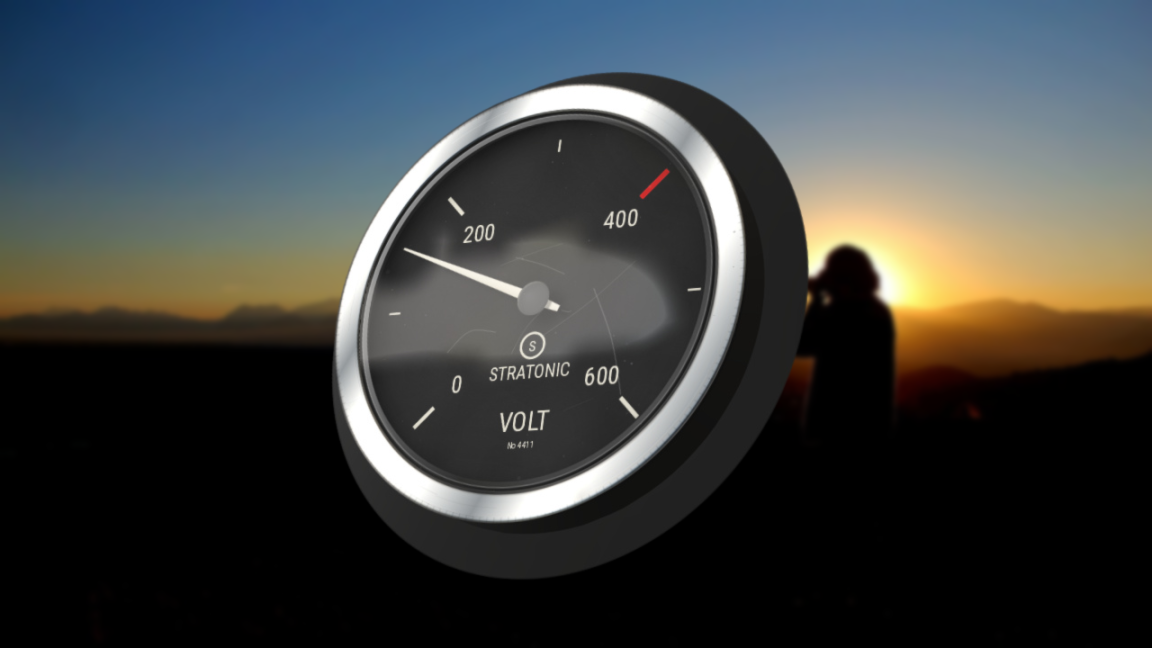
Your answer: 150 V
